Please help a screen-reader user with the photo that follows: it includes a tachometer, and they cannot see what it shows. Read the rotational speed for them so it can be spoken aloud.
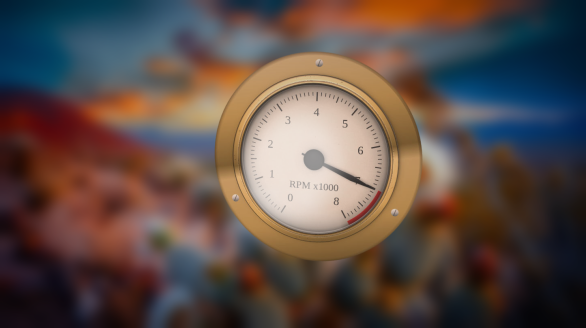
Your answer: 7000 rpm
